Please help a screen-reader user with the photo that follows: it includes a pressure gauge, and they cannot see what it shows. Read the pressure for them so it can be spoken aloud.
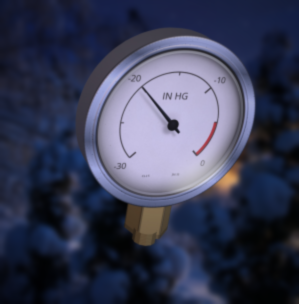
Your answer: -20 inHg
